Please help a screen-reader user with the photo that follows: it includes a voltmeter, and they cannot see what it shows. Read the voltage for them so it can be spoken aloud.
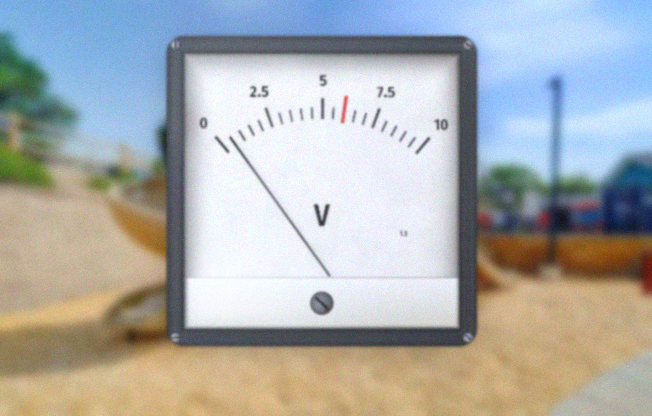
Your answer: 0.5 V
